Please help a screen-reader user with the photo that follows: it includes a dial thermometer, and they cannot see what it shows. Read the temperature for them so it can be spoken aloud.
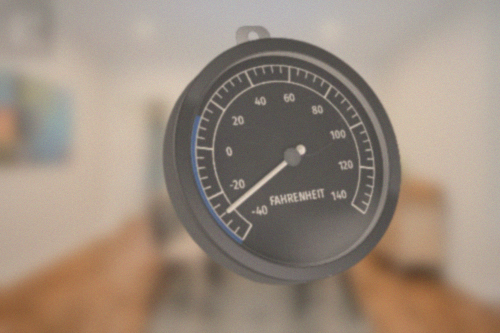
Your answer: -28 °F
